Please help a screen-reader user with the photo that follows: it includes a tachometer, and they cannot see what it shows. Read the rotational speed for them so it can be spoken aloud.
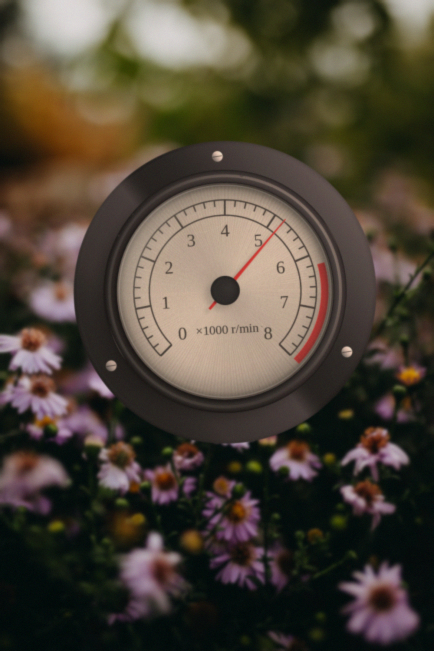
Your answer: 5200 rpm
